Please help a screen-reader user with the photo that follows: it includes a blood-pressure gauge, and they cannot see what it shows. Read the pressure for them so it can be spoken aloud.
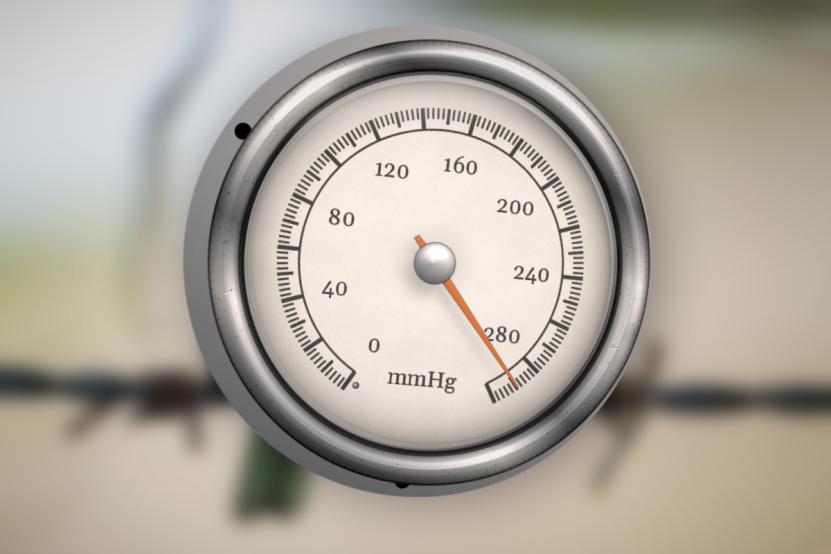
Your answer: 290 mmHg
